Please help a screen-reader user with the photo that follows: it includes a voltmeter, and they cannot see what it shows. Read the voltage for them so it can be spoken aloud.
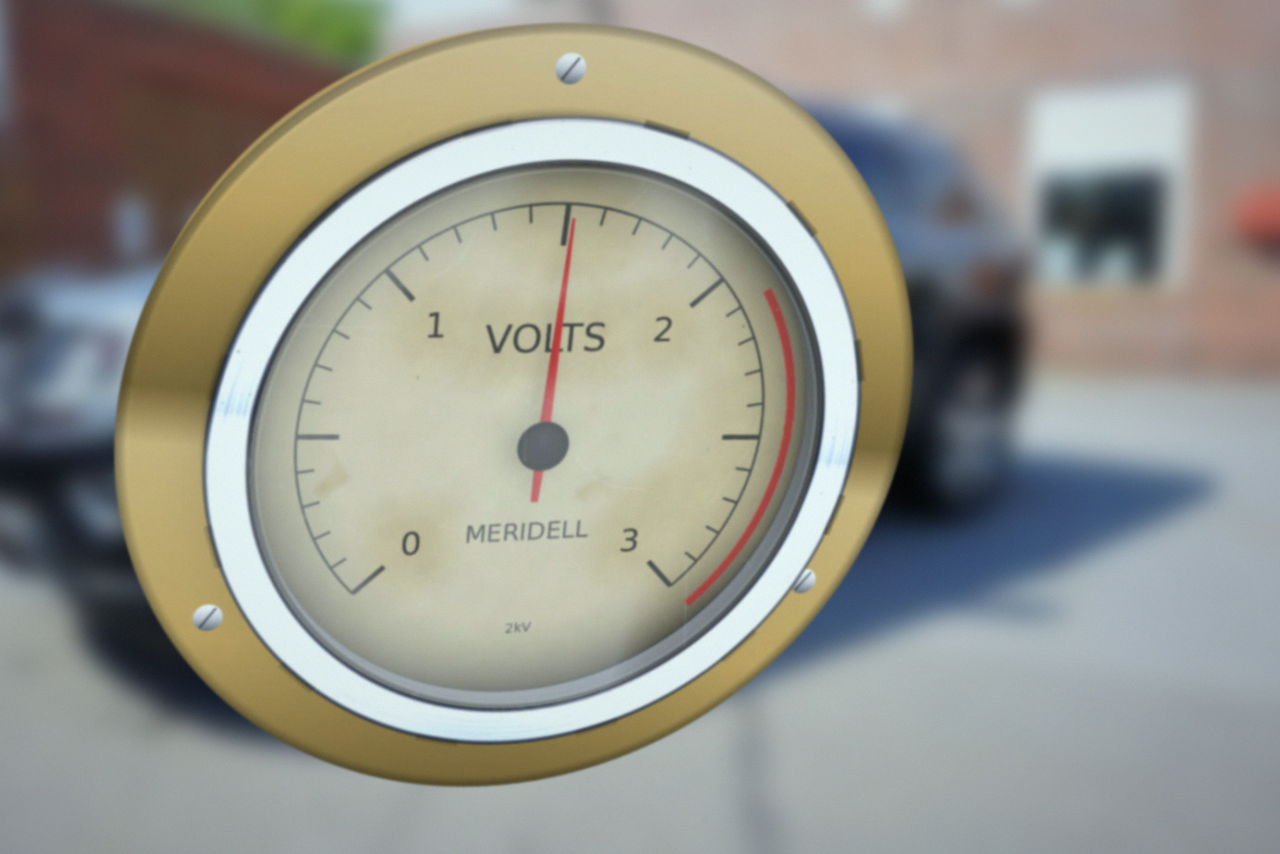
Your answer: 1.5 V
